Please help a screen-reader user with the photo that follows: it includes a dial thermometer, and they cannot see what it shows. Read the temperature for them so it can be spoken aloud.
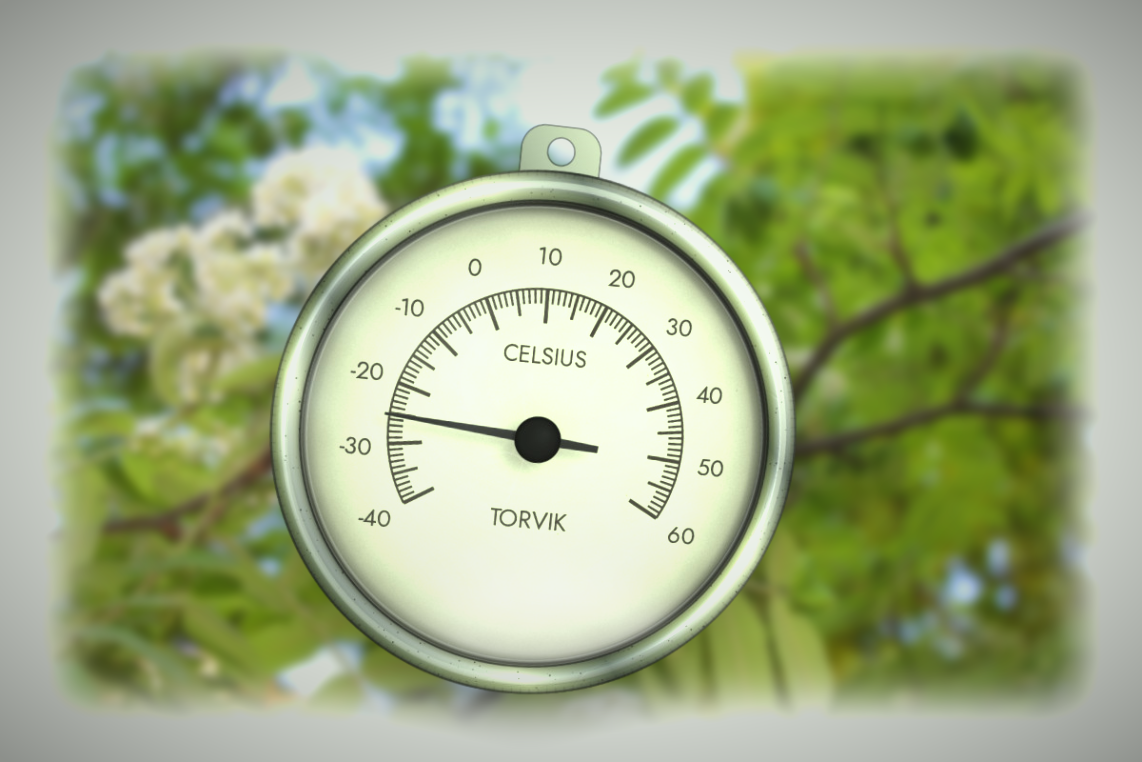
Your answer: -25 °C
